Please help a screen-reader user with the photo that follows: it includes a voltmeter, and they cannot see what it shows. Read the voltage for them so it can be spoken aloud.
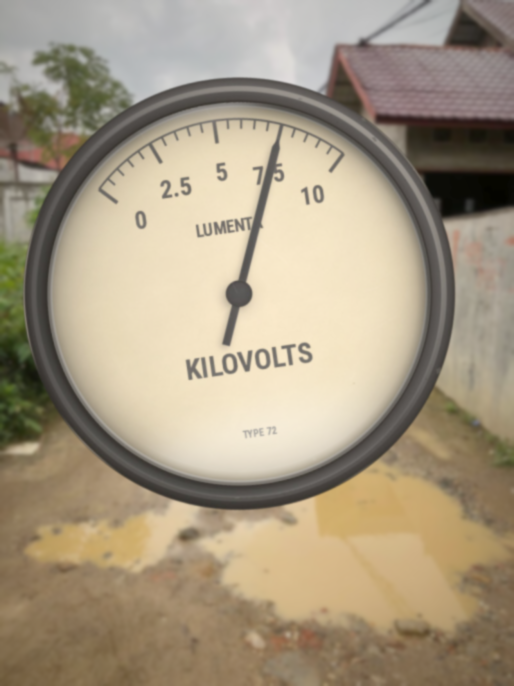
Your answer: 7.5 kV
